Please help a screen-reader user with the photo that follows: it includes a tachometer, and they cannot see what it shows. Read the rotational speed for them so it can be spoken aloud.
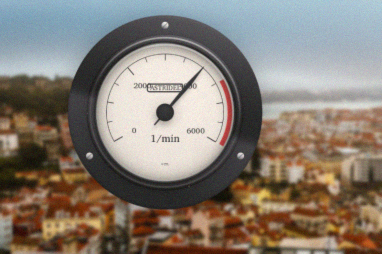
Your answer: 4000 rpm
